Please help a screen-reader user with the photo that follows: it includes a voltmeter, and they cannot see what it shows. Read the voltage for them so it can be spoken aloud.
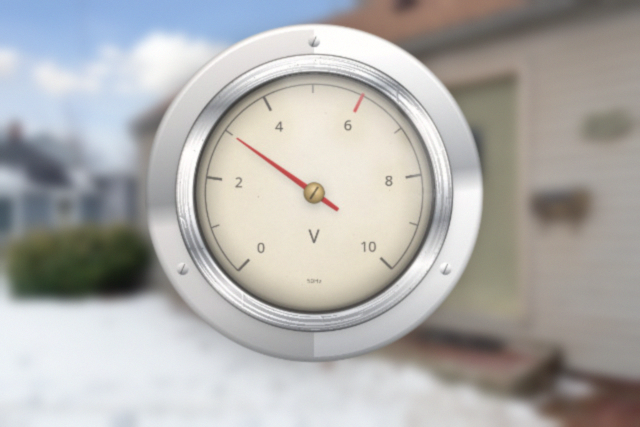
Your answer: 3 V
